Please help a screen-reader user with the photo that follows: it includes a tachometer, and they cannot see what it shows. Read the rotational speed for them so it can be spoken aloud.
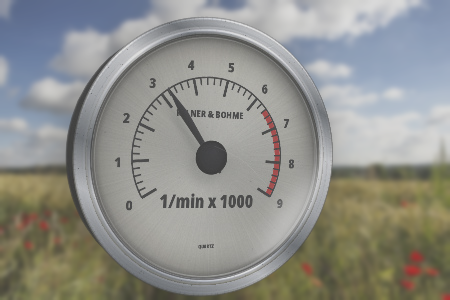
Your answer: 3200 rpm
